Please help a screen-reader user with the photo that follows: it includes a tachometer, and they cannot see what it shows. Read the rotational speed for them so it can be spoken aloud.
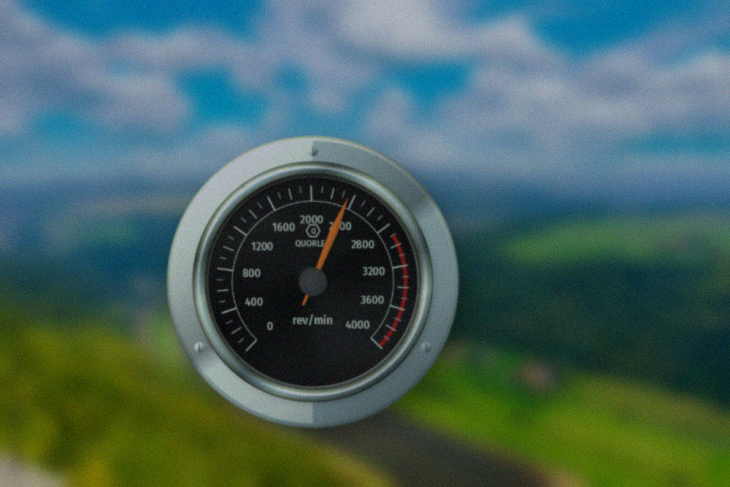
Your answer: 2350 rpm
